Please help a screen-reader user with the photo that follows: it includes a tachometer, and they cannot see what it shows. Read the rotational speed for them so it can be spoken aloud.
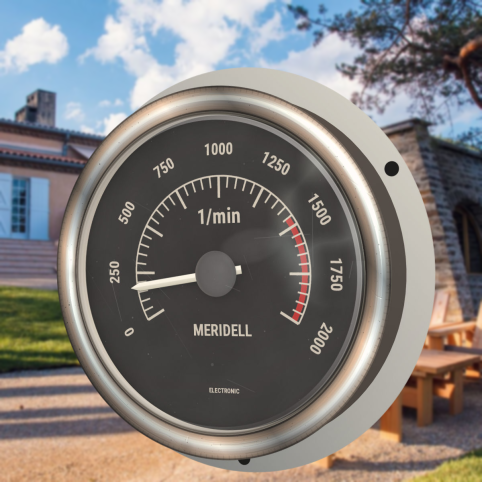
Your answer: 175 rpm
